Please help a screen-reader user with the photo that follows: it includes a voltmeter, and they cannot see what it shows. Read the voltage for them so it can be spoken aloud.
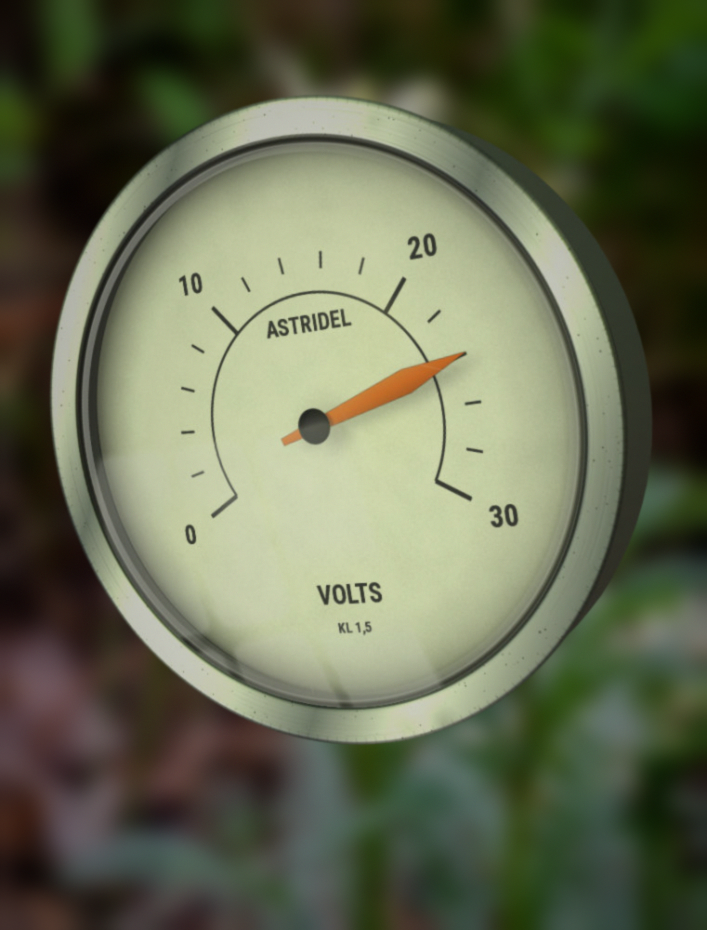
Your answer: 24 V
